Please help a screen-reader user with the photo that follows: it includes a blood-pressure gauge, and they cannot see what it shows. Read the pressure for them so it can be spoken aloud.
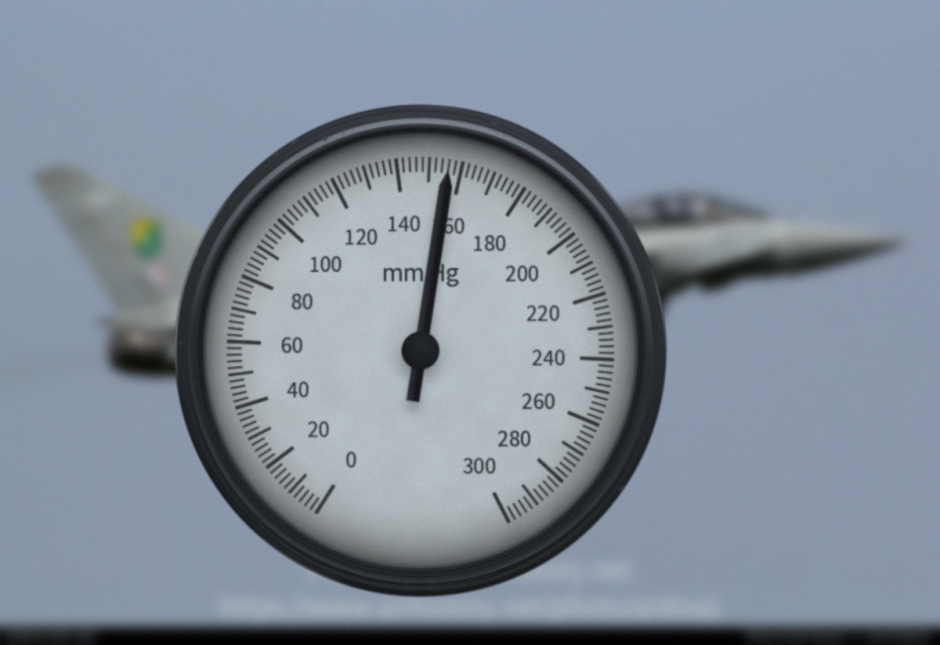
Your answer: 156 mmHg
